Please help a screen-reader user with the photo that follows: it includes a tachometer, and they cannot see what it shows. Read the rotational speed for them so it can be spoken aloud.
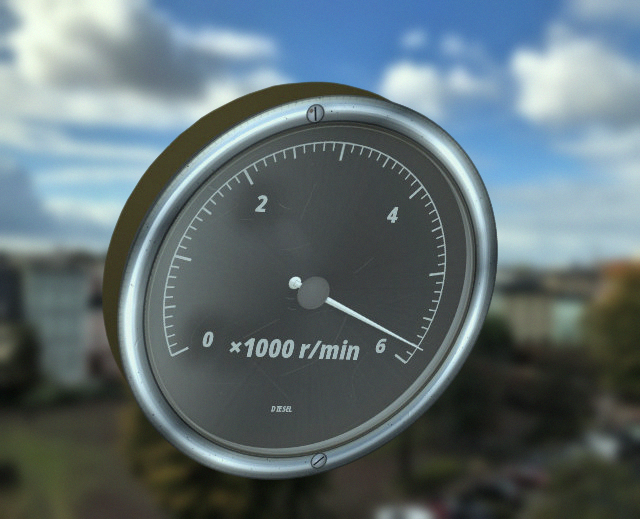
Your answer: 5800 rpm
